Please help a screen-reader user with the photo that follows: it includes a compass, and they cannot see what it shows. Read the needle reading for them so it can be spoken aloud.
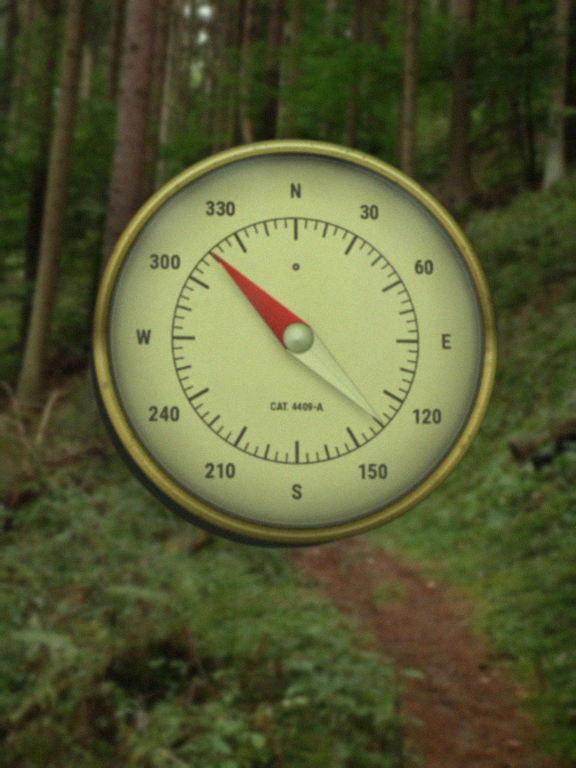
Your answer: 315 °
